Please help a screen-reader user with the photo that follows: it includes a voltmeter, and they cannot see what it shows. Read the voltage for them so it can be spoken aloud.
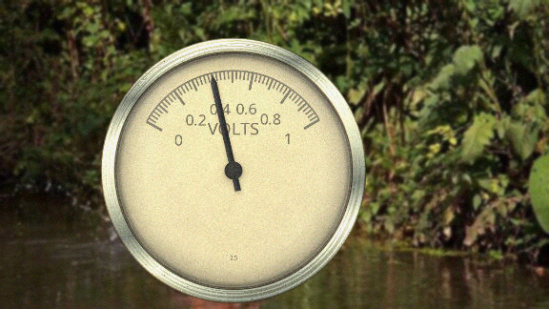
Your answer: 0.4 V
